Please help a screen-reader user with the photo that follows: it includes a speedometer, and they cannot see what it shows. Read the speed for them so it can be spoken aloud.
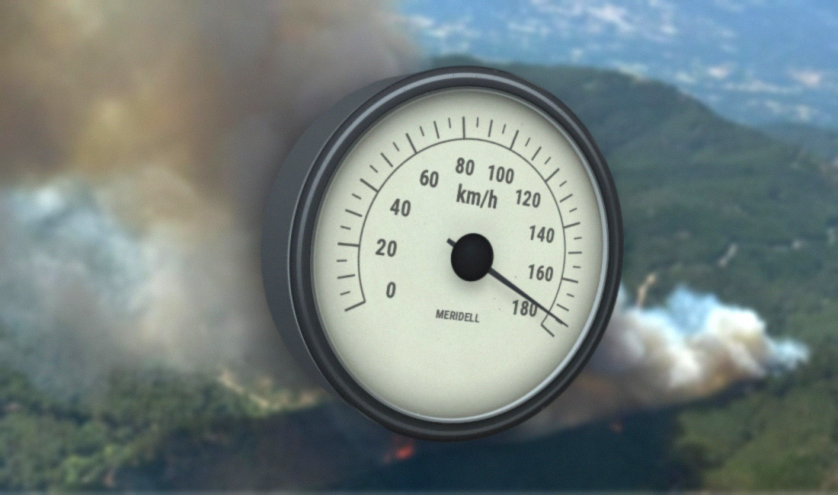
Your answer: 175 km/h
